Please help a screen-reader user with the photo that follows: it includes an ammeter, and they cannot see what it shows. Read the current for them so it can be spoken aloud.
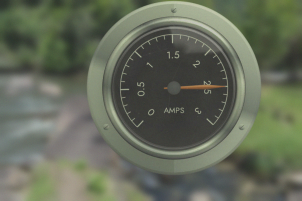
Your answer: 2.5 A
